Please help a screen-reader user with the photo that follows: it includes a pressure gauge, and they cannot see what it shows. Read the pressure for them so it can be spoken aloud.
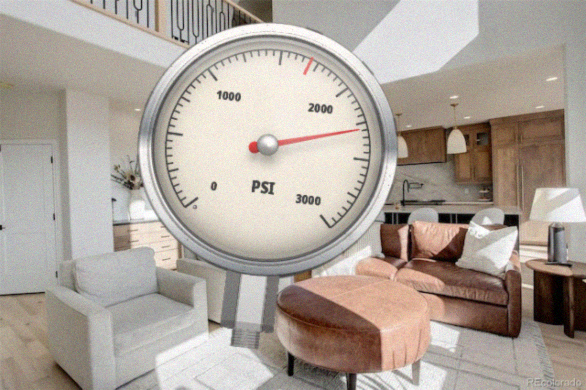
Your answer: 2300 psi
